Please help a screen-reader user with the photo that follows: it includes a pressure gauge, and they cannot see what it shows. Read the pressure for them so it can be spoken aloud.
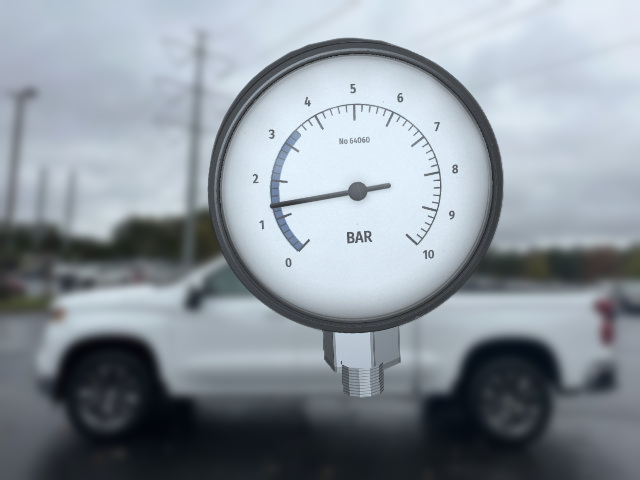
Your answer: 1.4 bar
